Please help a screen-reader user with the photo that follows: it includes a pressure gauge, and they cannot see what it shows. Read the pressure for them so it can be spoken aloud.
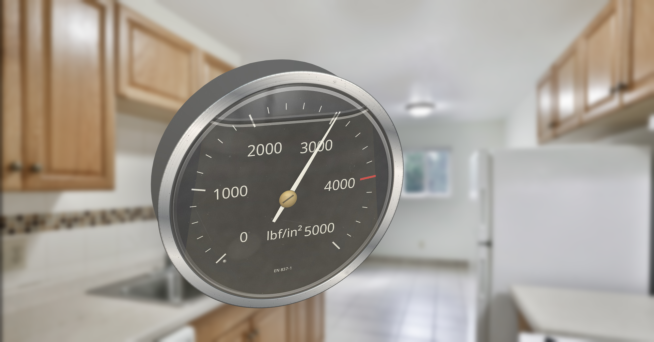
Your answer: 3000 psi
